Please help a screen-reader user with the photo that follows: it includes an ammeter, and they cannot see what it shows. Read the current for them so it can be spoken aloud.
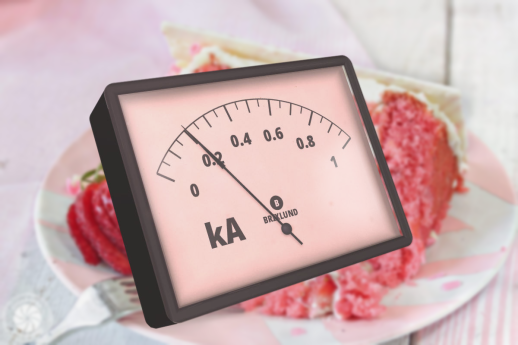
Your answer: 0.2 kA
